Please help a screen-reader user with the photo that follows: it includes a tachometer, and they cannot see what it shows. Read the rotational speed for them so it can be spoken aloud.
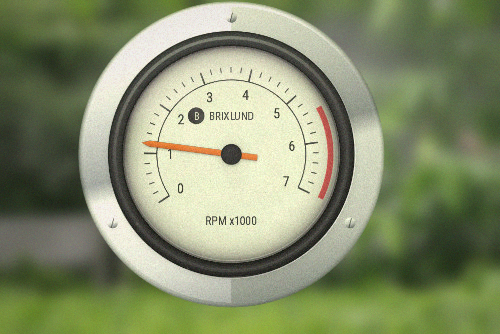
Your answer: 1200 rpm
